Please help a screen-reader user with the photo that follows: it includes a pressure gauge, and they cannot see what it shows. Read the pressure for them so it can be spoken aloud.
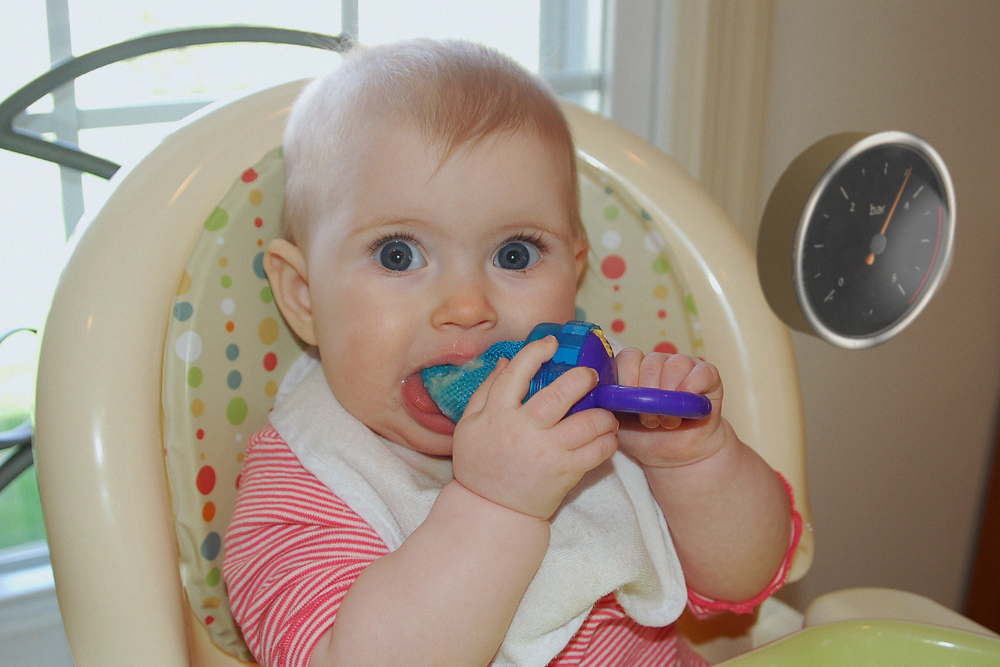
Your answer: 3.5 bar
